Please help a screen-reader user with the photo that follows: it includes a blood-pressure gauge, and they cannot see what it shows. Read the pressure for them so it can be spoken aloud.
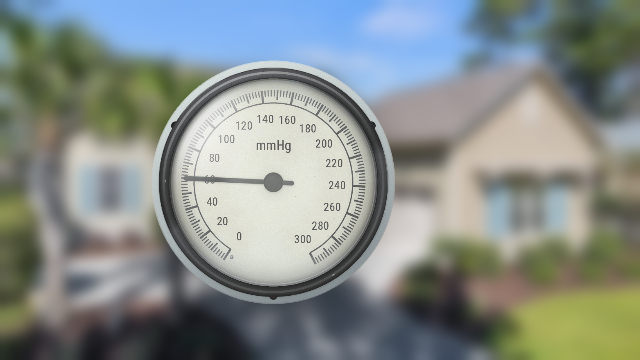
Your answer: 60 mmHg
